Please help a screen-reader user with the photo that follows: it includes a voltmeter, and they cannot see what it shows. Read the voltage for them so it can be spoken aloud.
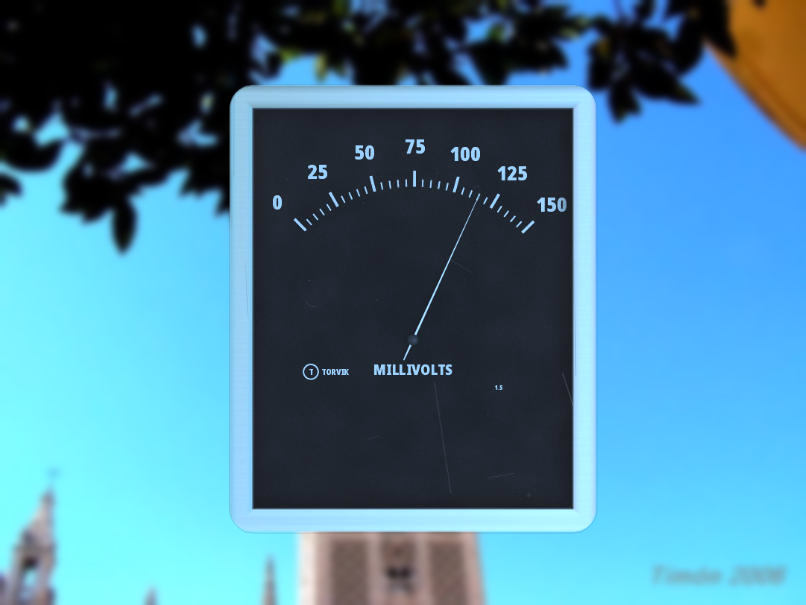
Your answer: 115 mV
